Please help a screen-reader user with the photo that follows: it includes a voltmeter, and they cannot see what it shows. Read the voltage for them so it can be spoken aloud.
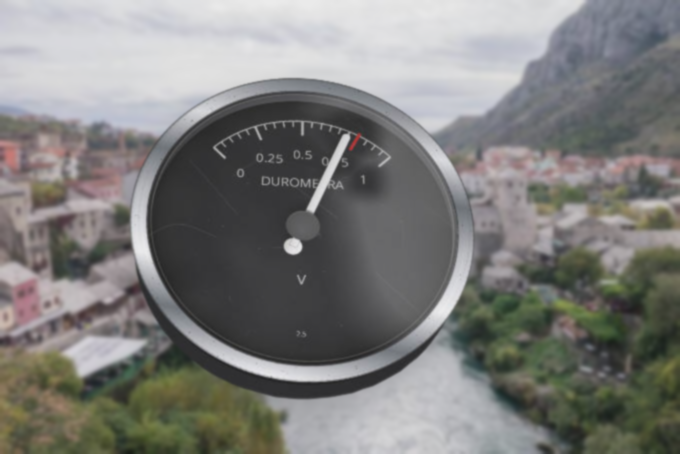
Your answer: 0.75 V
